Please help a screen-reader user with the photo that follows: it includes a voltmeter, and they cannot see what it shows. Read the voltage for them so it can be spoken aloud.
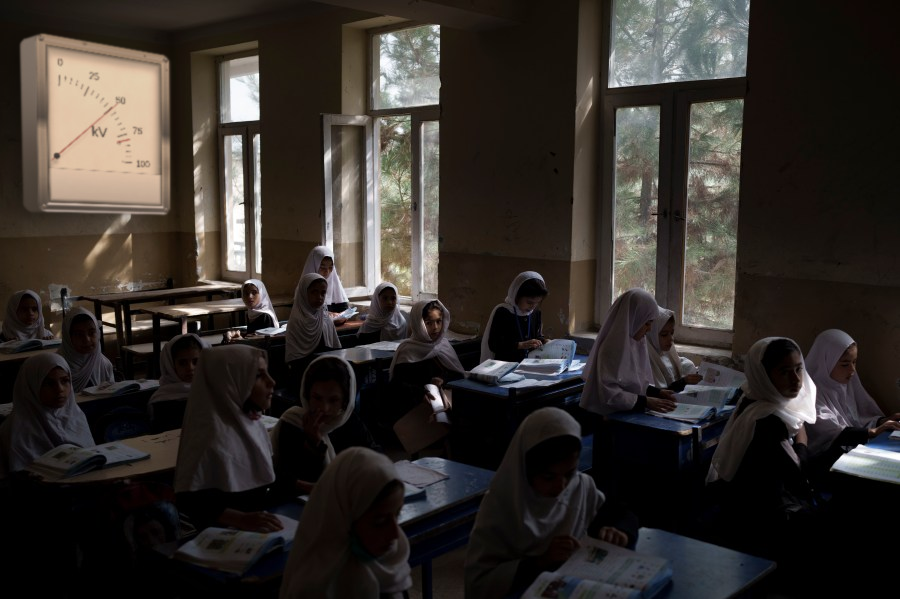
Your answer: 50 kV
